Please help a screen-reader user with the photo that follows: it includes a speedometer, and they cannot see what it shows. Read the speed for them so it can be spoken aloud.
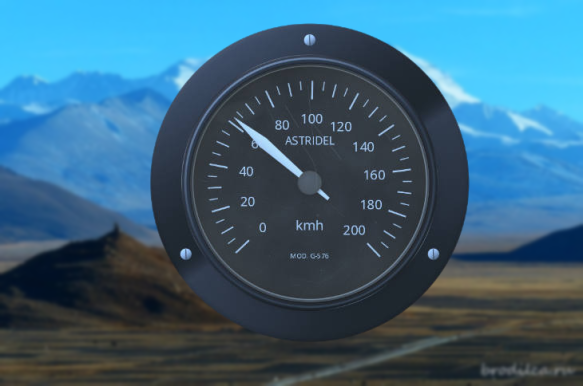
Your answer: 62.5 km/h
